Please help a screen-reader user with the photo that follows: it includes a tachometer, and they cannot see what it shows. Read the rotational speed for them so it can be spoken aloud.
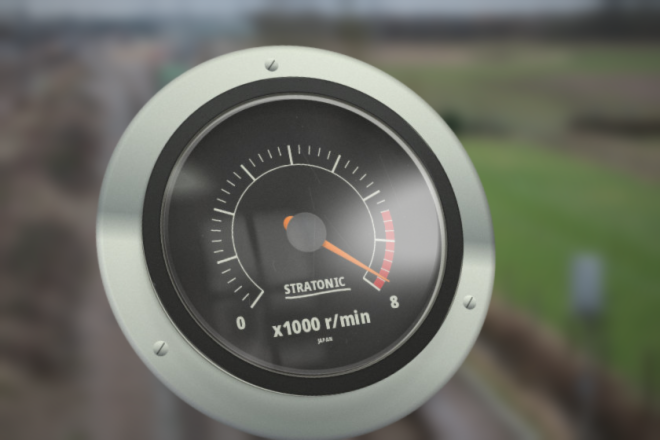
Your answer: 7800 rpm
